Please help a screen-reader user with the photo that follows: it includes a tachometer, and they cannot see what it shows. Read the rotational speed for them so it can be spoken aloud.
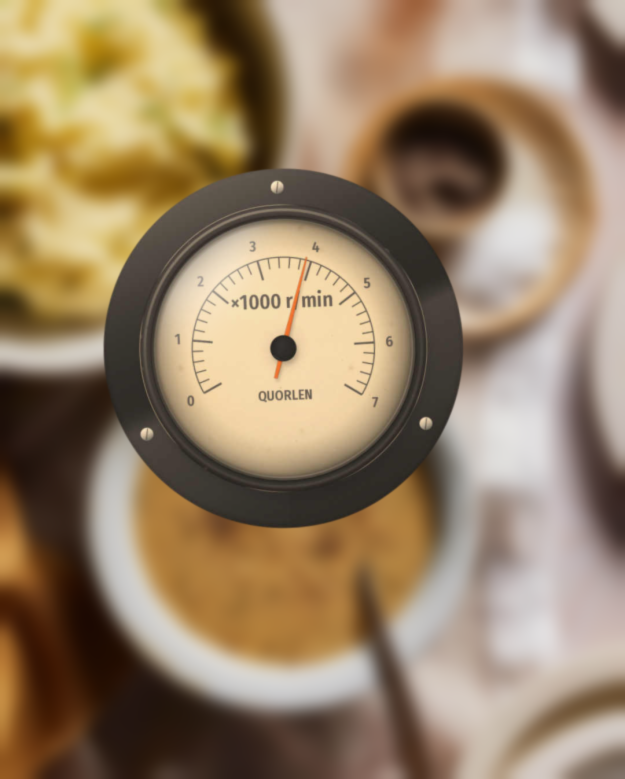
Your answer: 3900 rpm
